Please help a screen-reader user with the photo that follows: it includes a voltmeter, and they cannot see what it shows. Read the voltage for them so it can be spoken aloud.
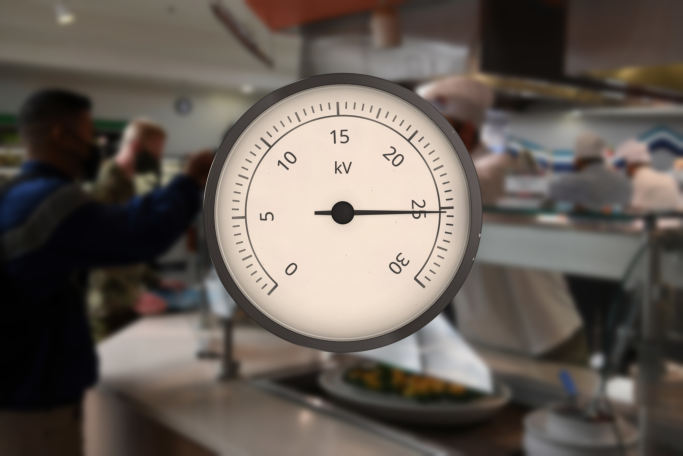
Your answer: 25.25 kV
